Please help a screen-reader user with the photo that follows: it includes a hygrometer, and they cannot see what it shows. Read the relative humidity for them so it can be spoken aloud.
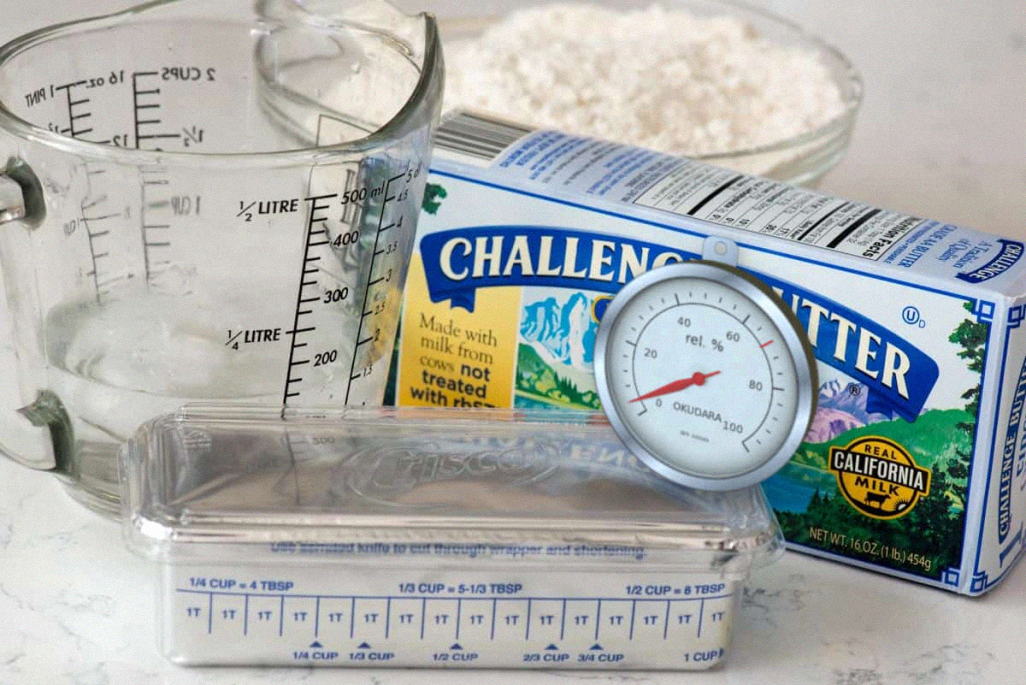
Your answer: 4 %
